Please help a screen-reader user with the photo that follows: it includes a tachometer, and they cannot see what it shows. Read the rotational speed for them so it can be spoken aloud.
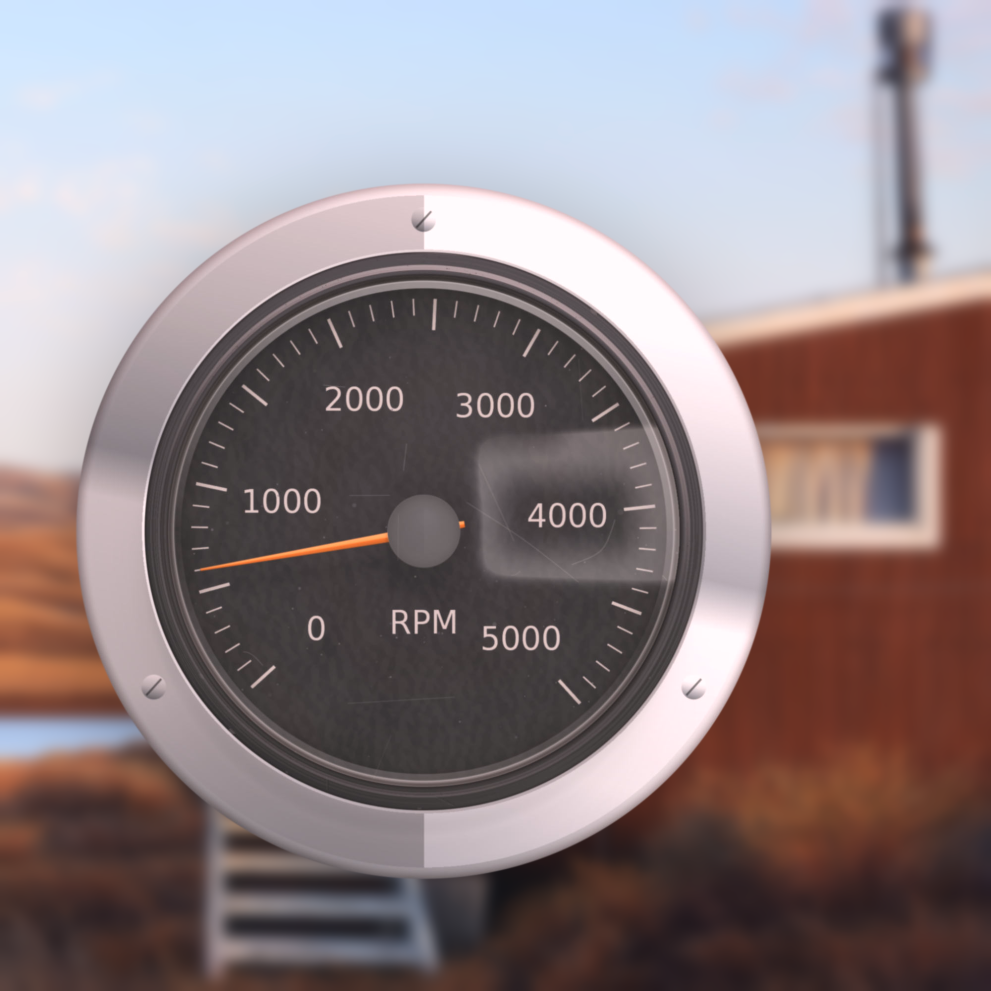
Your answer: 600 rpm
